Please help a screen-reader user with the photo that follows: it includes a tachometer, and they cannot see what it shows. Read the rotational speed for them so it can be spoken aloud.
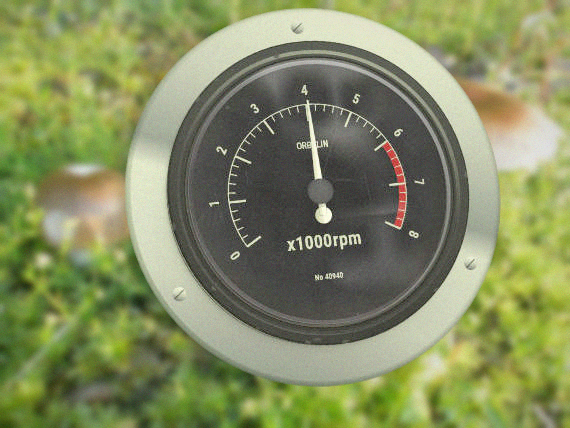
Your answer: 4000 rpm
